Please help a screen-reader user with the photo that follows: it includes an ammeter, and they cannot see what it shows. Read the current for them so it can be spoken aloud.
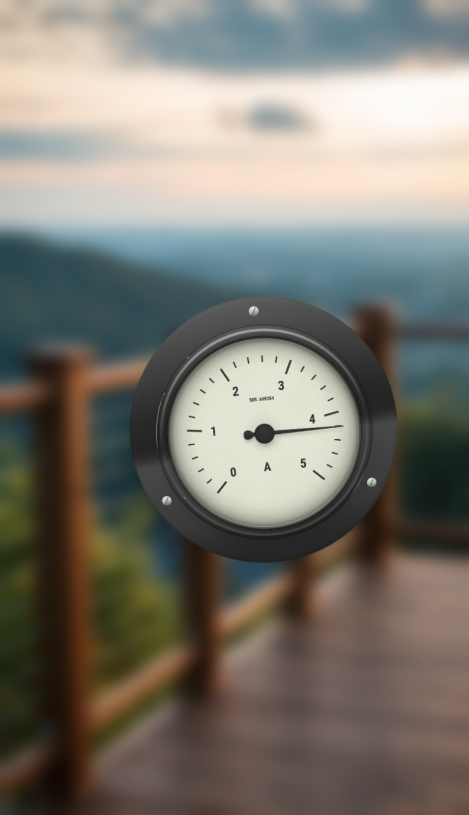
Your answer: 4.2 A
